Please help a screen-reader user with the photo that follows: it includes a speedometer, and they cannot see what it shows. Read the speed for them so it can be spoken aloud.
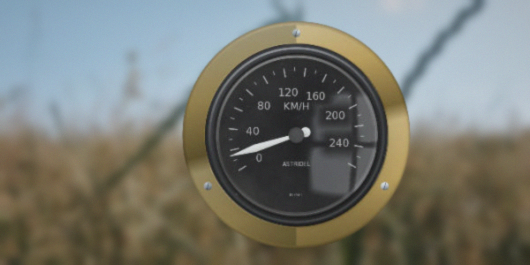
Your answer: 15 km/h
